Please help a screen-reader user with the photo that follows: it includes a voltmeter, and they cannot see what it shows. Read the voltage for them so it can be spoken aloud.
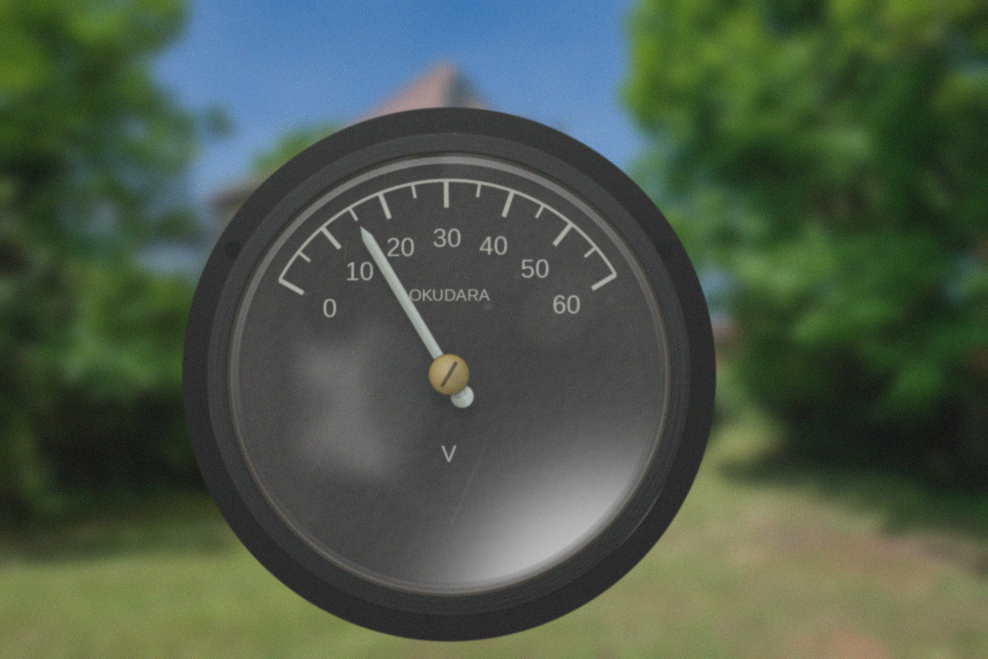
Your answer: 15 V
